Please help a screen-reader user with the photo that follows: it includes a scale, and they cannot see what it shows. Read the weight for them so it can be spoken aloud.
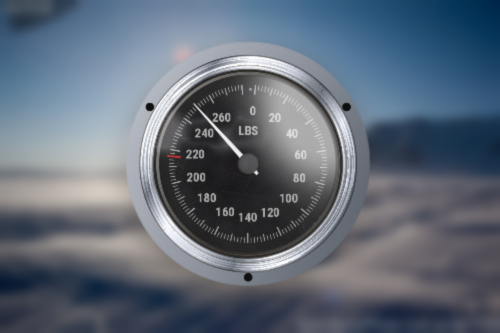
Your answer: 250 lb
